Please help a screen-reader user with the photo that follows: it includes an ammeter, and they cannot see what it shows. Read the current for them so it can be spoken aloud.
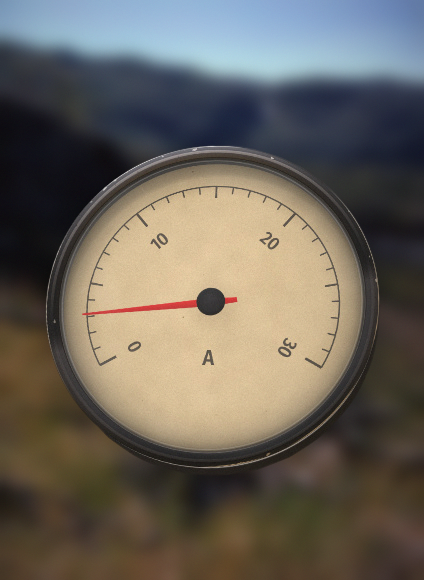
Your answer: 3 A
